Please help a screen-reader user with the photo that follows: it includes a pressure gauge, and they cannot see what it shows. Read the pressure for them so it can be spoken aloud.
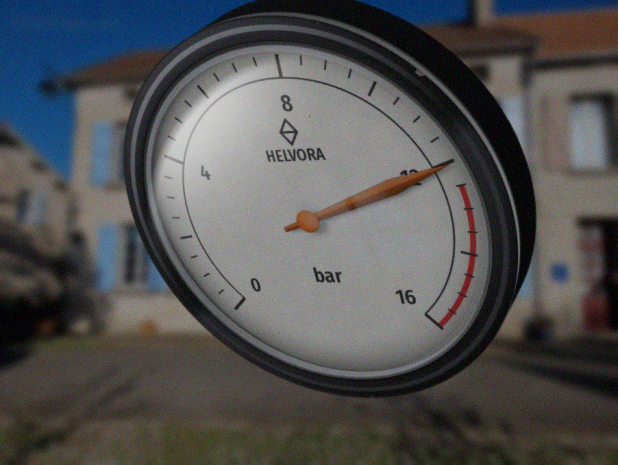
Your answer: 12 bar
